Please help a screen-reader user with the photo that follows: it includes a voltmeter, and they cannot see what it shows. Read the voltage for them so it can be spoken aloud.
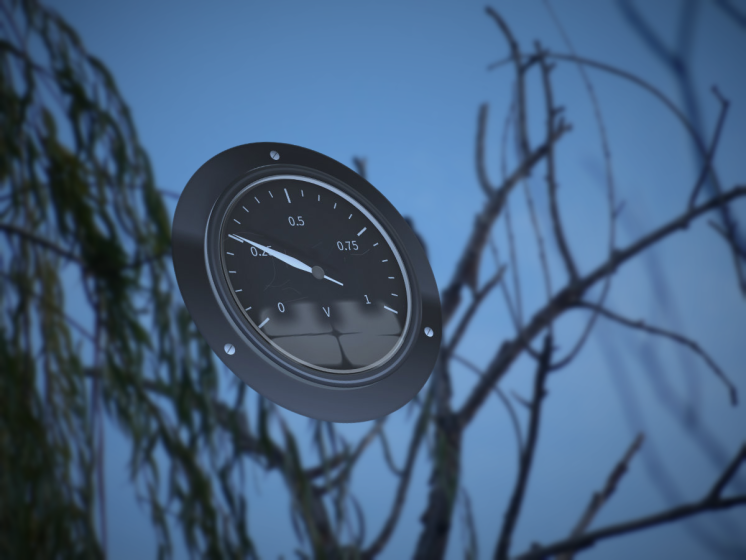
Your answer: 0.25 V
